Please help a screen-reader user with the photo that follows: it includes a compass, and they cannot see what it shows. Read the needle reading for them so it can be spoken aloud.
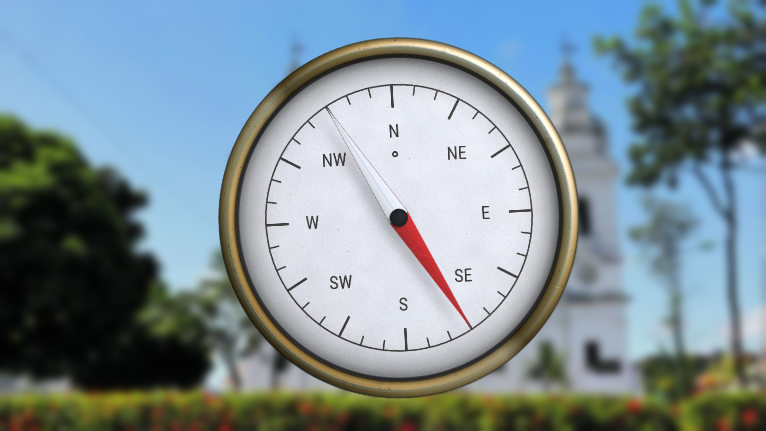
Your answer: 150 °
